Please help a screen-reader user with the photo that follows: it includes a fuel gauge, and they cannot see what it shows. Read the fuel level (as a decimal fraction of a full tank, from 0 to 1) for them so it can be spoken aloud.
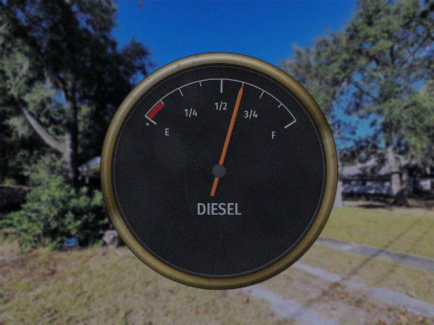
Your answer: 0.625
